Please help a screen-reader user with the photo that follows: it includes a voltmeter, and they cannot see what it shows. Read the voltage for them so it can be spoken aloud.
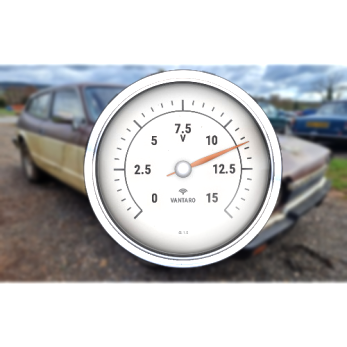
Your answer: 11.25 V
